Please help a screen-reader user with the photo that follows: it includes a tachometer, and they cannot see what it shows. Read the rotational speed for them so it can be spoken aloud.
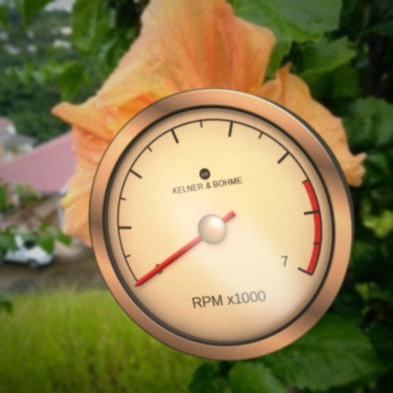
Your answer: 0 rpm
